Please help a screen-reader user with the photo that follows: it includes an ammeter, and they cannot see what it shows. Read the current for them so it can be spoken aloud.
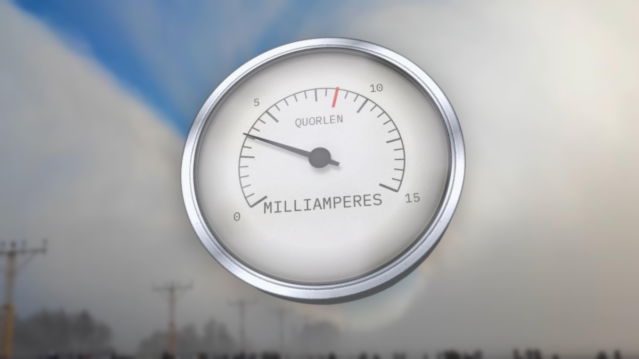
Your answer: 3.5 mA
